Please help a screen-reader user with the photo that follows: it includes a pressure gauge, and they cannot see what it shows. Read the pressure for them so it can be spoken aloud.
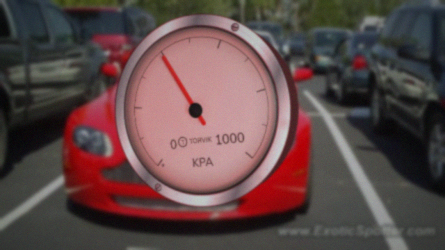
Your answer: 400 kPa
